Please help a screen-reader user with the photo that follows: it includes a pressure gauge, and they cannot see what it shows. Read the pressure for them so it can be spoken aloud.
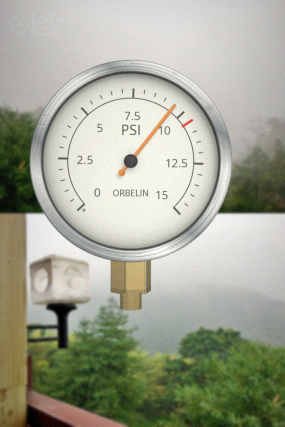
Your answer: 9.5 psi
